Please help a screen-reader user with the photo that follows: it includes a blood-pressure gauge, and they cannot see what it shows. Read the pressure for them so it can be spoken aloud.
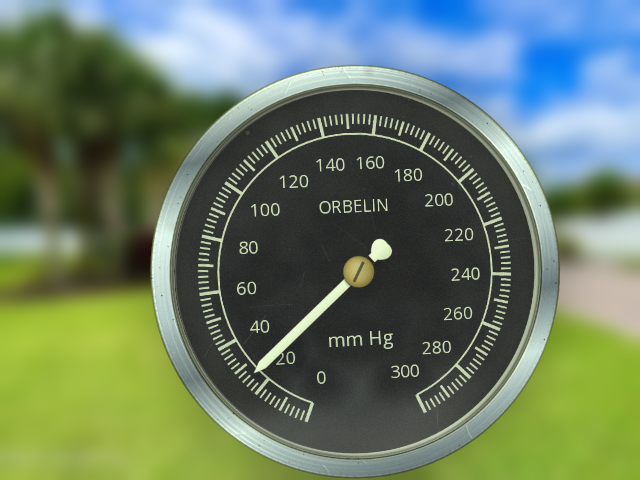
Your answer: 26 mmHg
